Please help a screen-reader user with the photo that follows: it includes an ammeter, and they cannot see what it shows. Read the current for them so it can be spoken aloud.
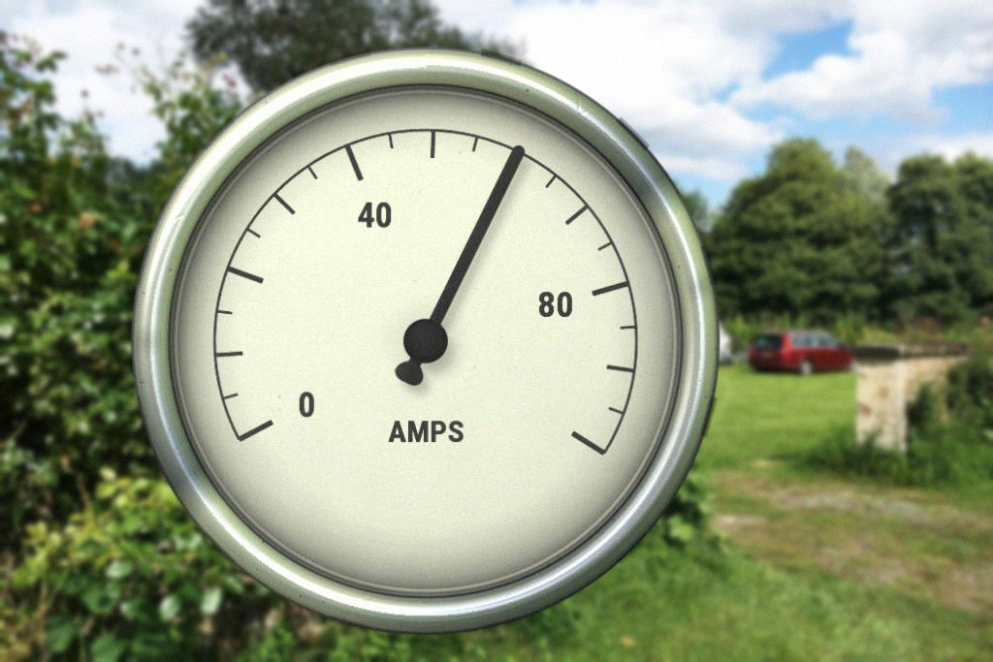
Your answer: 60 A
